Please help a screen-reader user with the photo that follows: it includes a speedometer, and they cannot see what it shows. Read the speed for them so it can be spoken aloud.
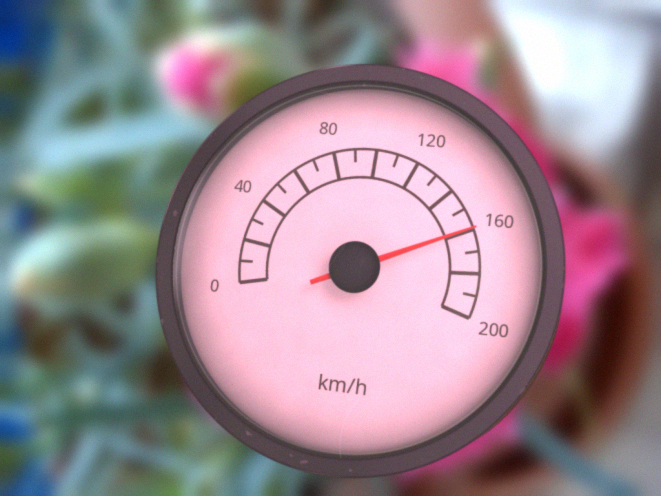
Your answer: 160 km/h
